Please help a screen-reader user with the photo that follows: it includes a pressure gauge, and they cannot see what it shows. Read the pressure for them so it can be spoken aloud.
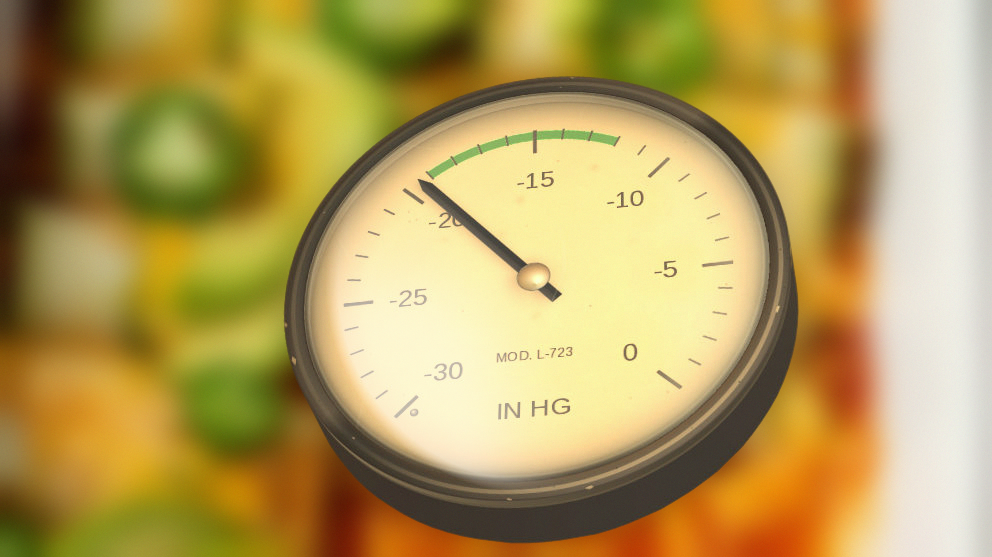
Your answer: -19.5 inHg
